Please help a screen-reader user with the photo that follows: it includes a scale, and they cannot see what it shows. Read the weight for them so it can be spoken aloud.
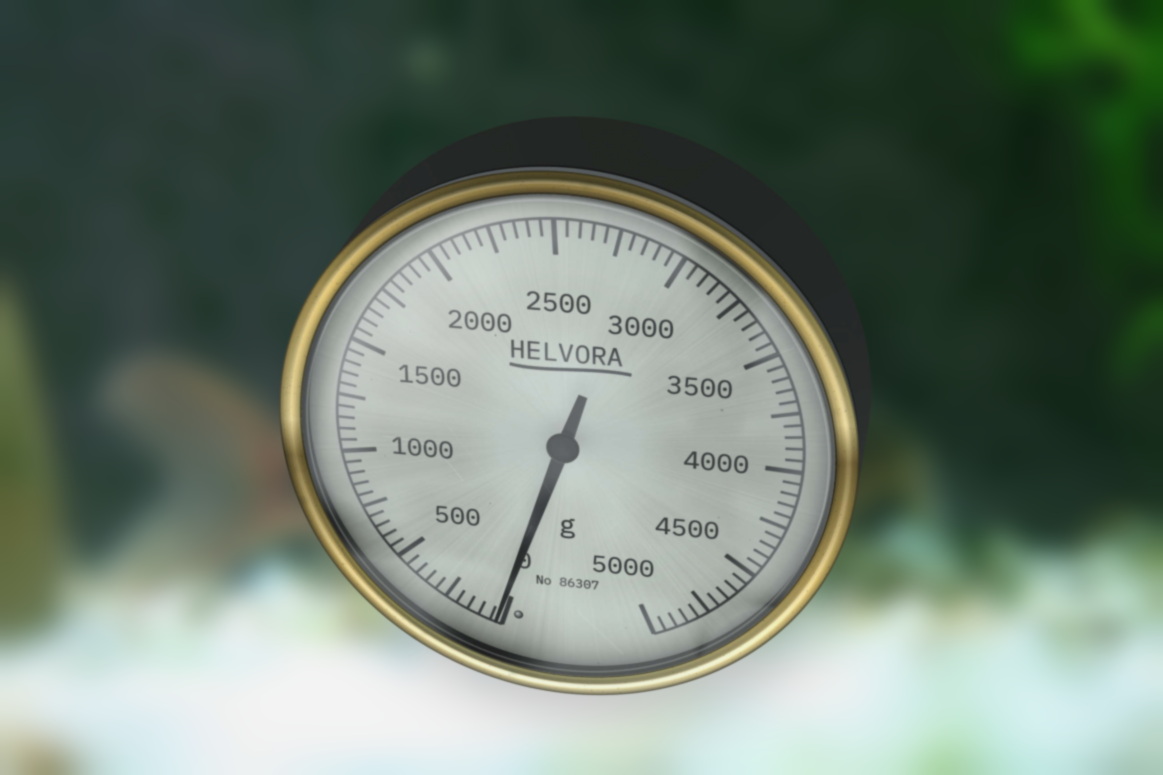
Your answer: 25 g
